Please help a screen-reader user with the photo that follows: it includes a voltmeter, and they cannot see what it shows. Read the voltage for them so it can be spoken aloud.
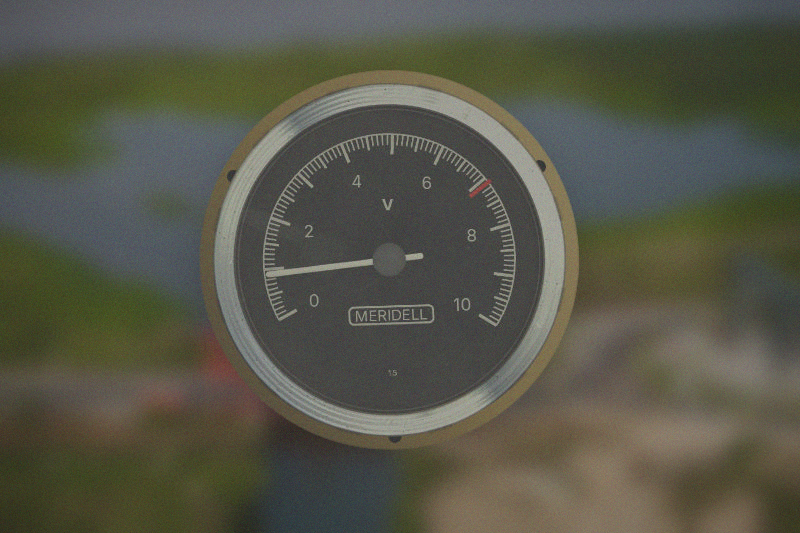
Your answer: 0.9 V
